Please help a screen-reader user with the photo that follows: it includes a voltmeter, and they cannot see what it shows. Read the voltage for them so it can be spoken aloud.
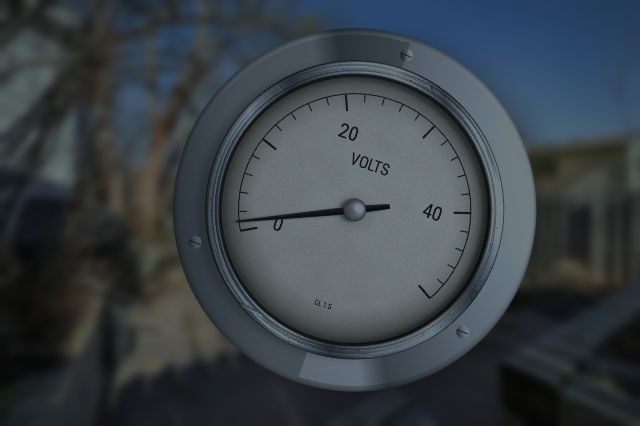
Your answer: 1 V
